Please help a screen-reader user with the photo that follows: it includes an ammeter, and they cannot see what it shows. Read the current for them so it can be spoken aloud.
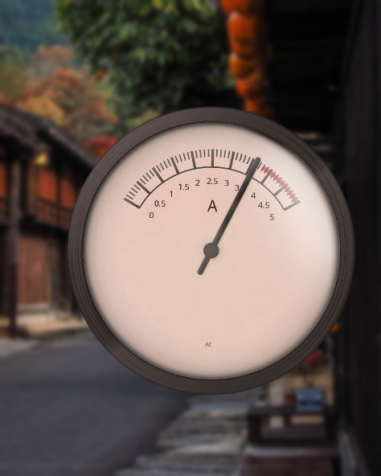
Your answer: 3.6 A
